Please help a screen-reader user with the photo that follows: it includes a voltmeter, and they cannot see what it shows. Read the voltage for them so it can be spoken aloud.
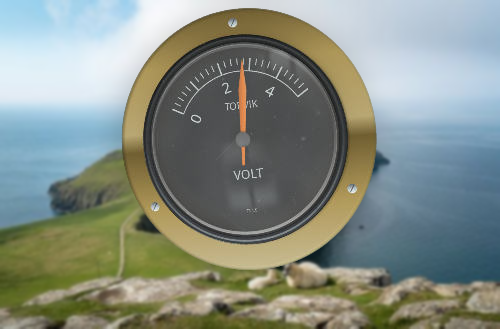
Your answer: 2.8 V
